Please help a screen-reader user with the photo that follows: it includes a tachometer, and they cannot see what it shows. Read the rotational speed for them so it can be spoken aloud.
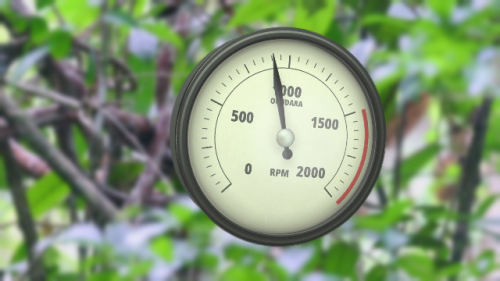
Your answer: 900 rpm
